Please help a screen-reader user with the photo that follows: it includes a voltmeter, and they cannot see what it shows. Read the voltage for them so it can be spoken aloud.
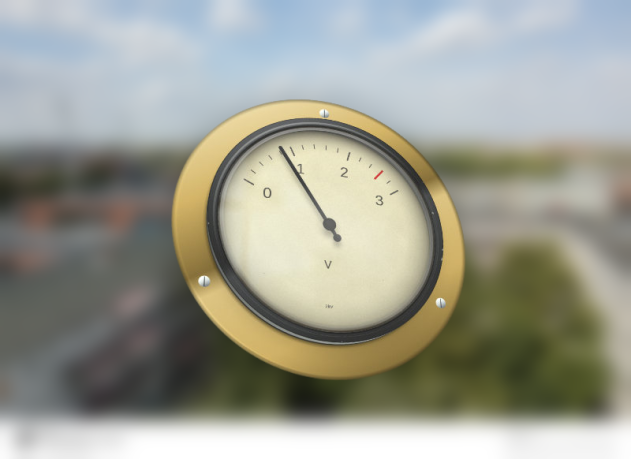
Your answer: 0.8 V
